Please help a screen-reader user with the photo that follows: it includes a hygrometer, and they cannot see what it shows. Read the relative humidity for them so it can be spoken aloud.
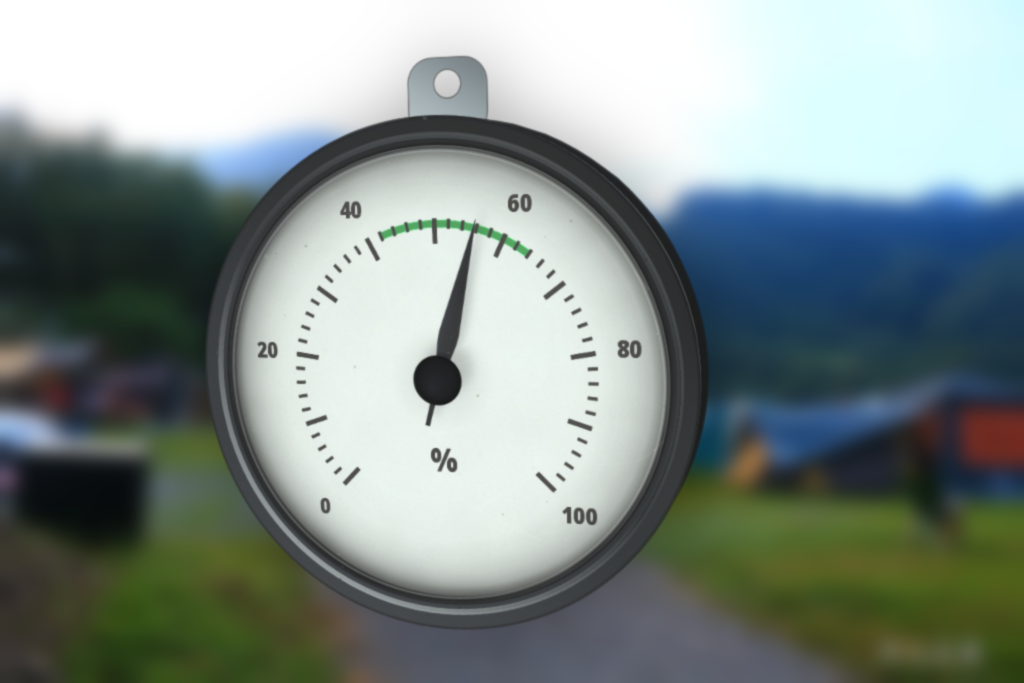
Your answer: 56 %
